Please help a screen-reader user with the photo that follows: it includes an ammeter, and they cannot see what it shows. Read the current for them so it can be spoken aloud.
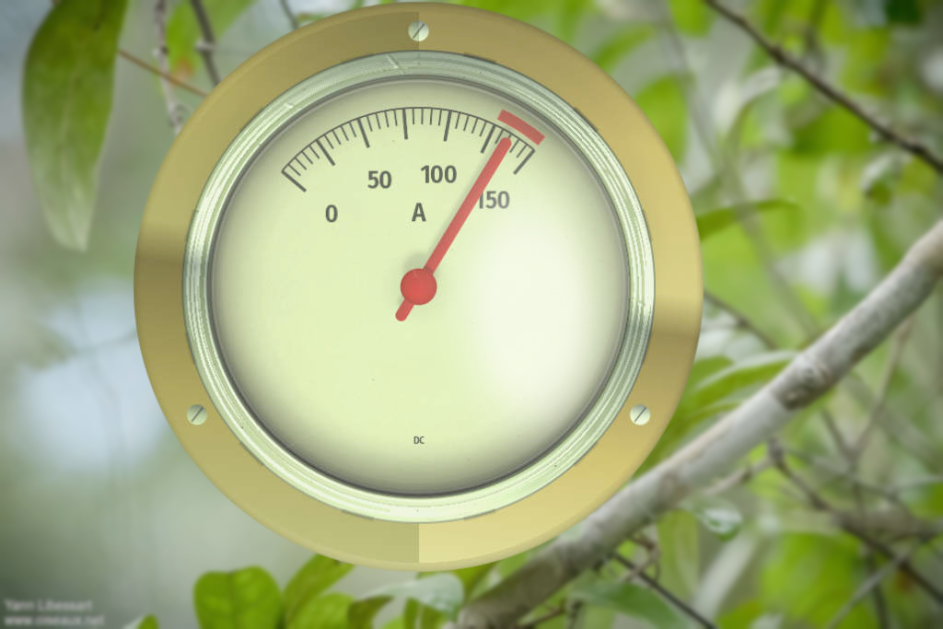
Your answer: 135 A
